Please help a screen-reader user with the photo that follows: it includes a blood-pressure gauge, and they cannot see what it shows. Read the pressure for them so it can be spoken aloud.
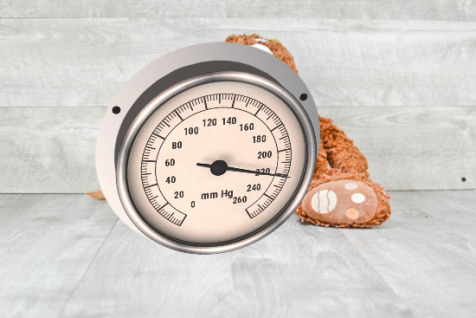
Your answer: 220 mmHg
